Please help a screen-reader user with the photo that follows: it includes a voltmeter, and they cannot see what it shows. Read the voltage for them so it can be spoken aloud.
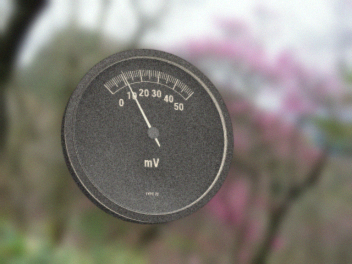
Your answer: 10 mV
